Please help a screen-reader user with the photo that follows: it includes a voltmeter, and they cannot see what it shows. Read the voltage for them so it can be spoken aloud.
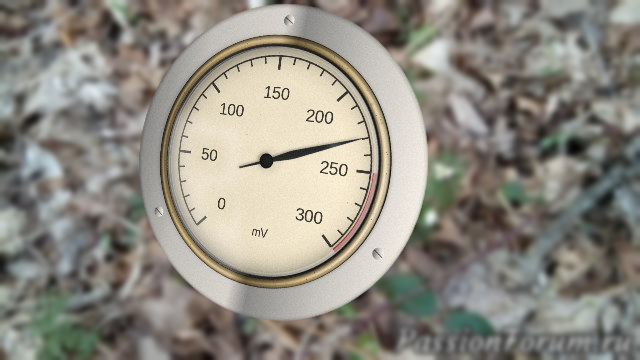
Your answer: 230 mV
